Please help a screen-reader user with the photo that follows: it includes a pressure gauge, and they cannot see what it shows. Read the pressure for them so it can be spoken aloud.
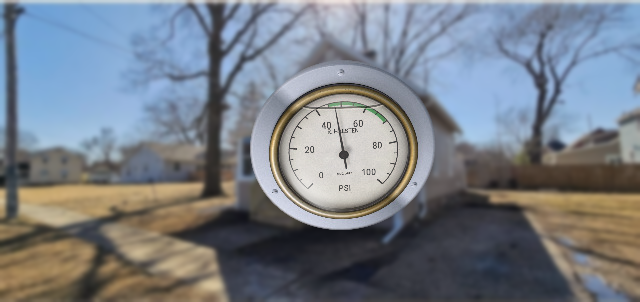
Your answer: 47.5 psi
